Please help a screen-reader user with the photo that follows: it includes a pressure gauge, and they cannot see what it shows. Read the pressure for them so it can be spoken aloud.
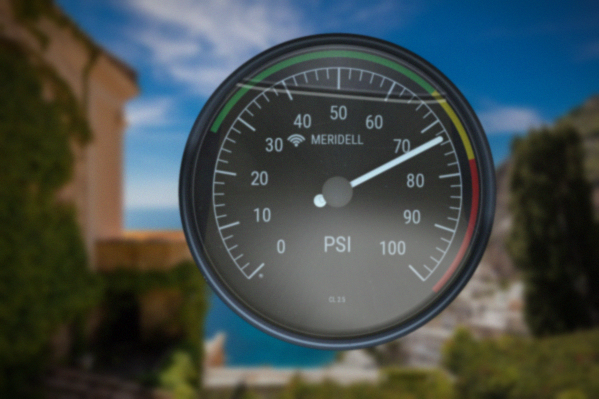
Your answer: 73 psi
